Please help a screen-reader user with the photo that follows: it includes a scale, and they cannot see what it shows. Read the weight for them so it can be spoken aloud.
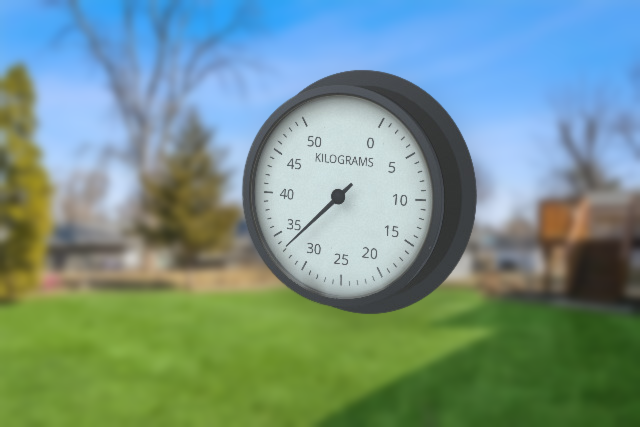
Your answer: 33 kg
